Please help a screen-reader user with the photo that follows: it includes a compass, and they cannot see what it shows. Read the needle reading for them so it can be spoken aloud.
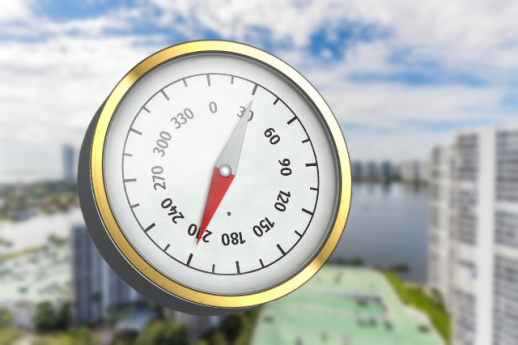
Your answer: 210 °
